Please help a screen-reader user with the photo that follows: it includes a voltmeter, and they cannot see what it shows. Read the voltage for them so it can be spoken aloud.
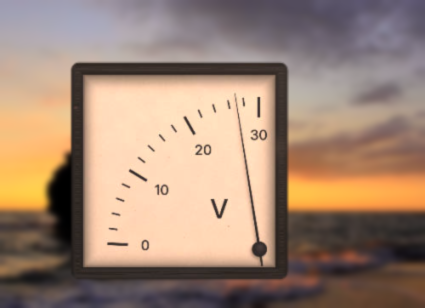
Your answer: 27 V
